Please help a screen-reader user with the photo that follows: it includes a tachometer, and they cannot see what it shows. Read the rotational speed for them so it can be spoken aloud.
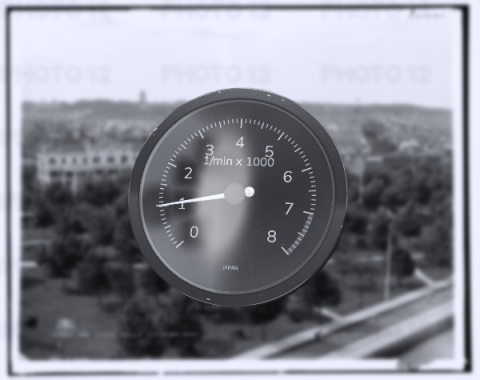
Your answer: 1000 rpm
